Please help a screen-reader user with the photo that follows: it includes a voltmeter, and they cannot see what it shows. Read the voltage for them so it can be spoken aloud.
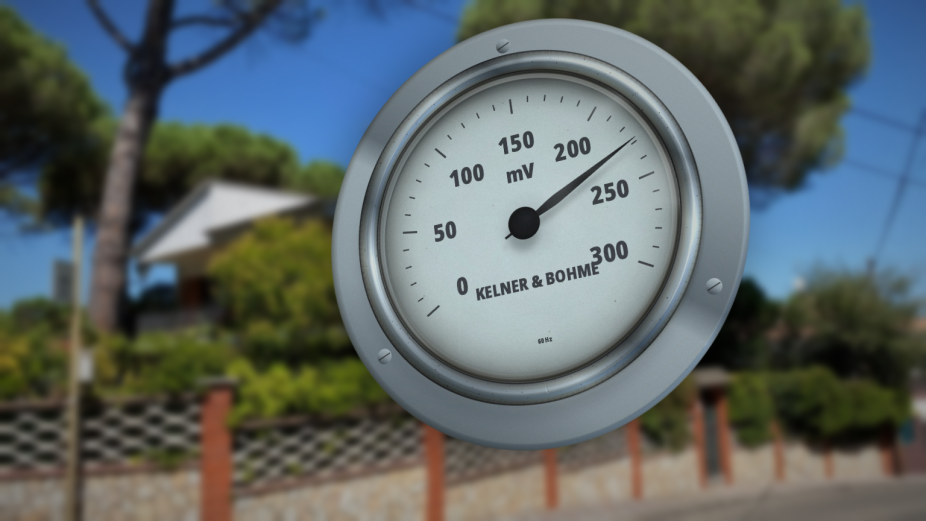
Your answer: 230 mV
